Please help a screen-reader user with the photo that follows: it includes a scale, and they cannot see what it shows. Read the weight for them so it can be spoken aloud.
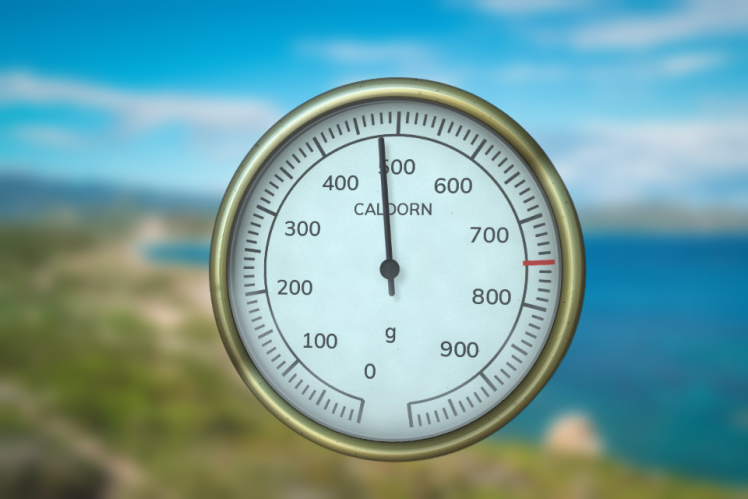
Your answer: 480 g
